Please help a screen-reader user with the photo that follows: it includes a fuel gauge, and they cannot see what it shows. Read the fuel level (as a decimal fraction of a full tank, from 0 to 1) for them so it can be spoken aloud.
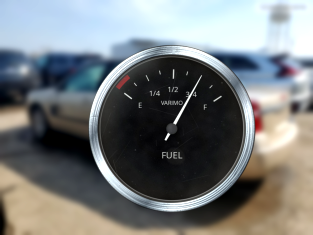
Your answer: 0.75
